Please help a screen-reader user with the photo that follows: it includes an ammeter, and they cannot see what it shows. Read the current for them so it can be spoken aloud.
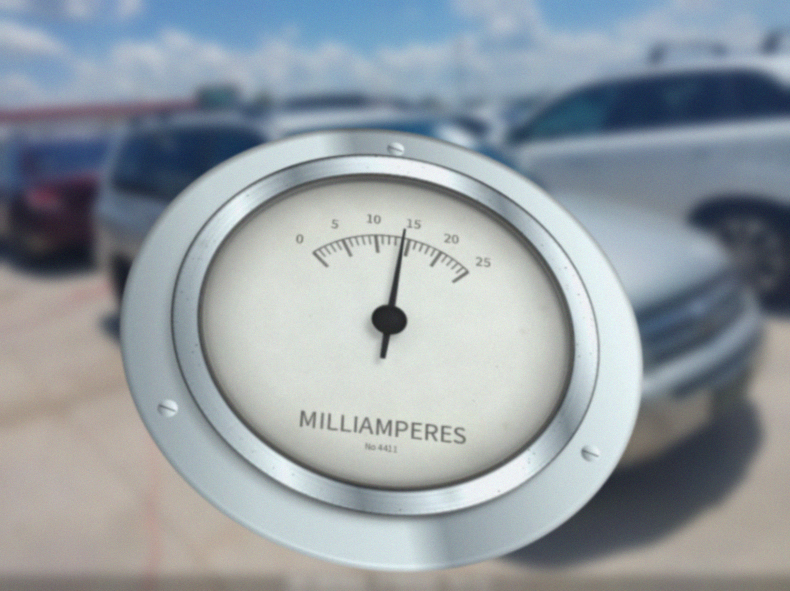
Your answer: 14 mA
